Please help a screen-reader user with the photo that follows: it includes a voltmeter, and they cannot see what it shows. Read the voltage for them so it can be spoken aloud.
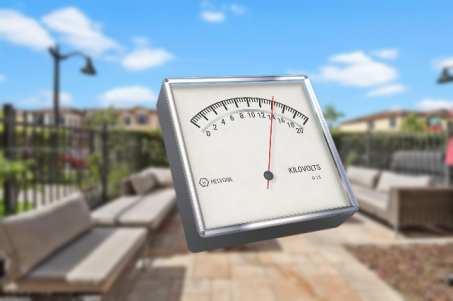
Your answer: 14 kV
